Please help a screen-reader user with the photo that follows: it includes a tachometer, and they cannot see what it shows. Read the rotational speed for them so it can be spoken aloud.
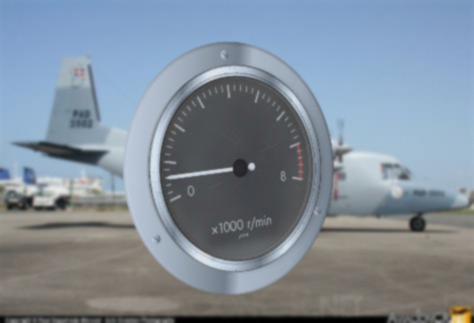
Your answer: 600 rpm
